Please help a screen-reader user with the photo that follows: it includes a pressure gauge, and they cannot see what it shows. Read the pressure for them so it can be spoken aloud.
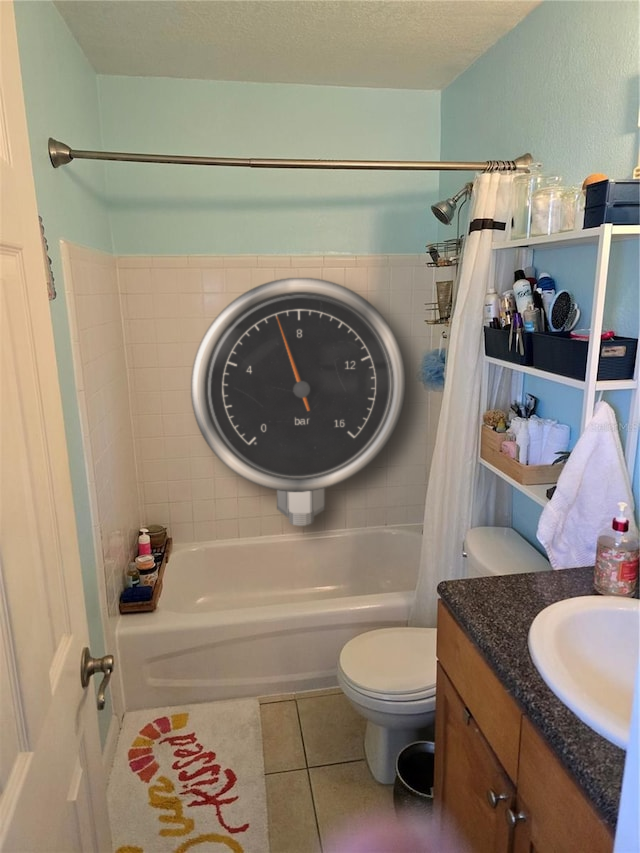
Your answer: 7 bar
